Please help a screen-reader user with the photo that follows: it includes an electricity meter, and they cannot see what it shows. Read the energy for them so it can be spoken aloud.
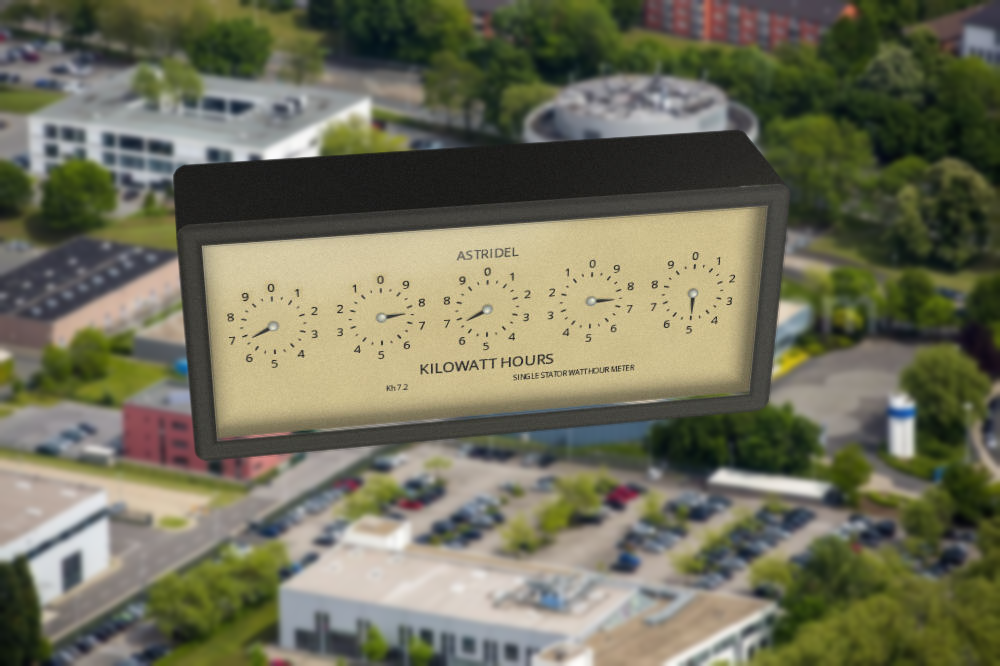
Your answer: 67675 kWh
